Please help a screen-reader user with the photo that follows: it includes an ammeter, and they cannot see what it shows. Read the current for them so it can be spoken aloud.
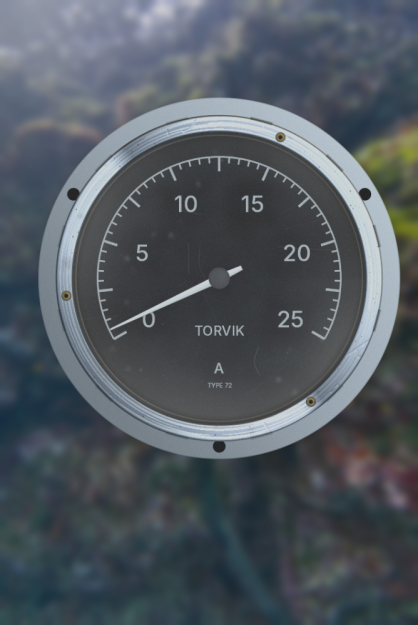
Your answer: 0.5 A
